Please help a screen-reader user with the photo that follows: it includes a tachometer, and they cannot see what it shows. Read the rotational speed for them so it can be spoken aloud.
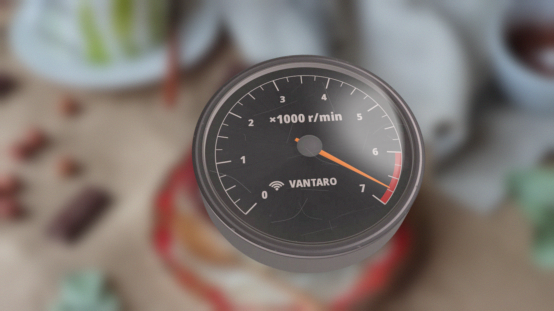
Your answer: 6750 rpm
